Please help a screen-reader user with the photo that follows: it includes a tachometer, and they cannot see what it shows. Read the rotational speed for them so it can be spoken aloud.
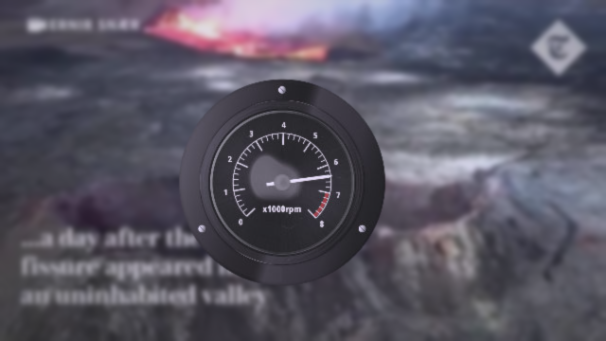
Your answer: 6400 rpm
